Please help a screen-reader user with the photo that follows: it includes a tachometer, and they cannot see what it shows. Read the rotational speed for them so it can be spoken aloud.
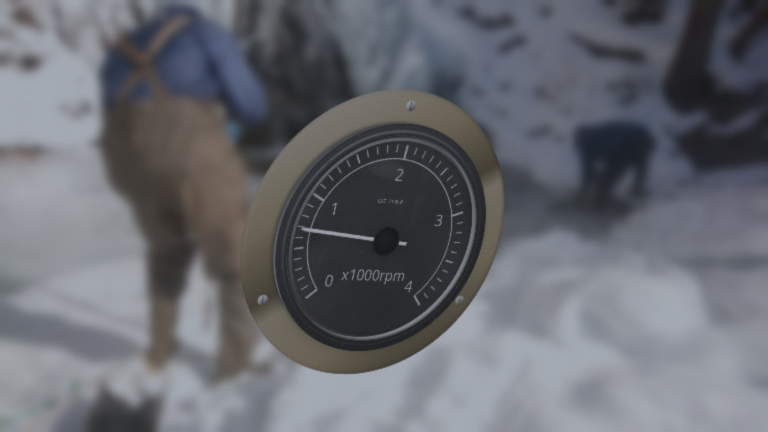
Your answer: 700 rpm
